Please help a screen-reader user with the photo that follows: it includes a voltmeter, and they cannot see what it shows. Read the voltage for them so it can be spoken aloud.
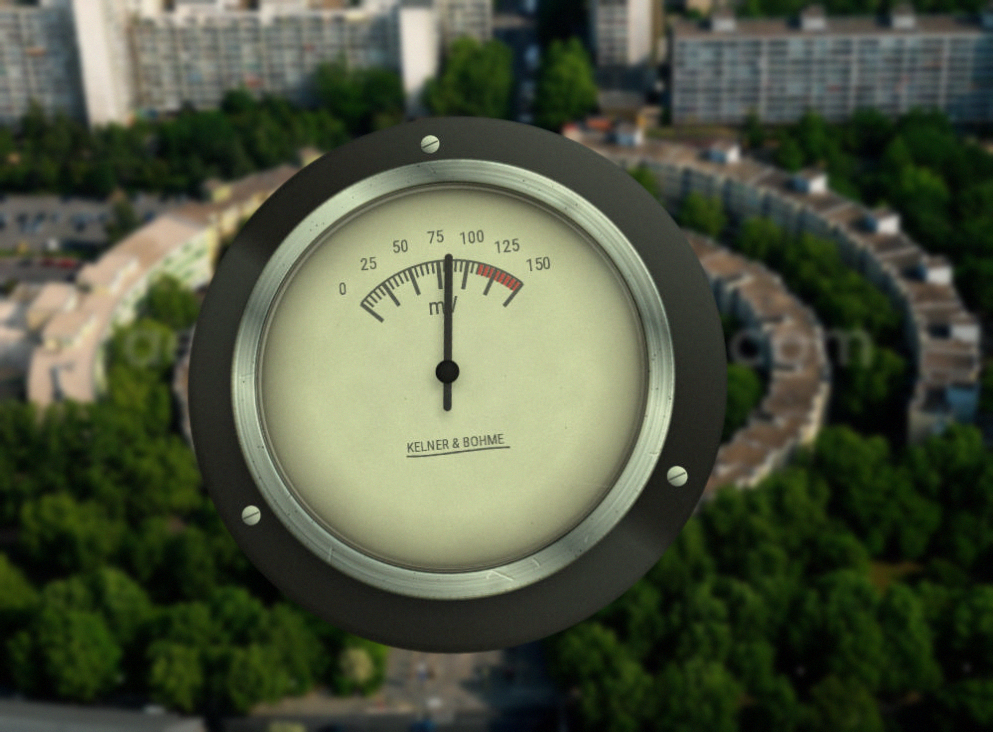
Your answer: 85 mV
